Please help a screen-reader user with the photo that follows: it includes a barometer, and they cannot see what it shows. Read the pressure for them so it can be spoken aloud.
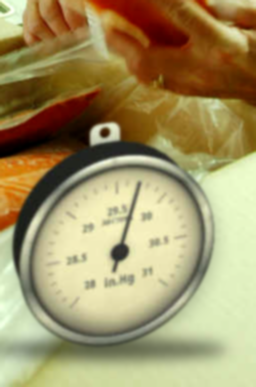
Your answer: 29.7 inHg
